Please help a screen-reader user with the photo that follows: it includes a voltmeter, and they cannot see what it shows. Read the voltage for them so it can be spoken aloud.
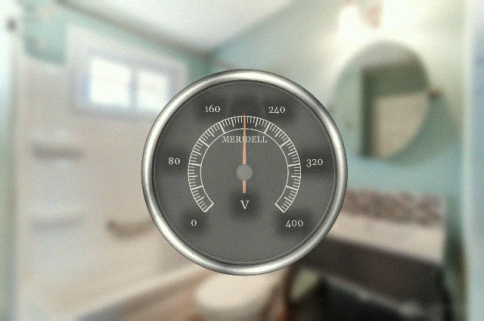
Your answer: 200 V
